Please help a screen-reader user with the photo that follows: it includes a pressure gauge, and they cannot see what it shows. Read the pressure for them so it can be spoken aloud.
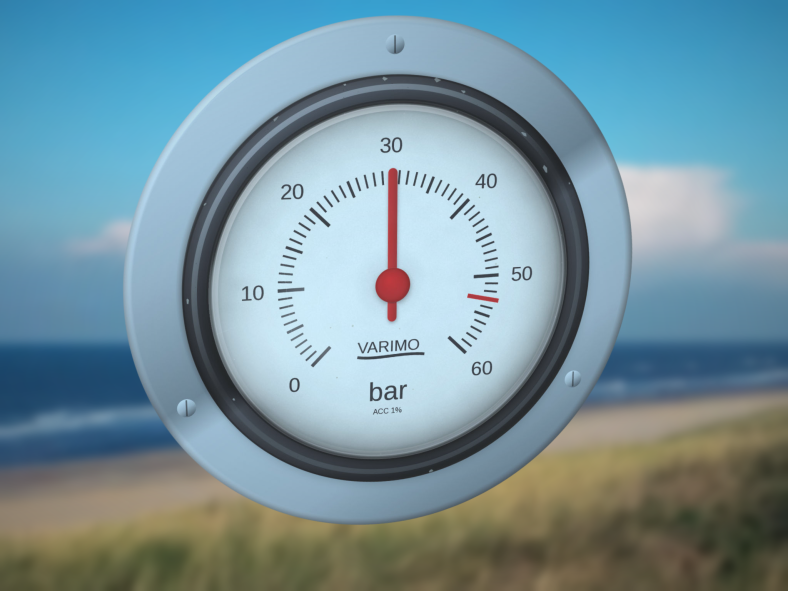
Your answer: 30 bar
